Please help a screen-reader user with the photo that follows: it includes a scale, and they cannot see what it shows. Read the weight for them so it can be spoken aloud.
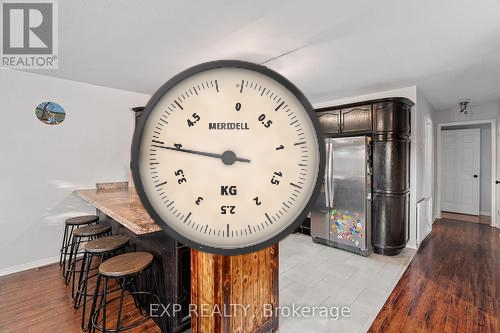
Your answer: 3.95 kg
